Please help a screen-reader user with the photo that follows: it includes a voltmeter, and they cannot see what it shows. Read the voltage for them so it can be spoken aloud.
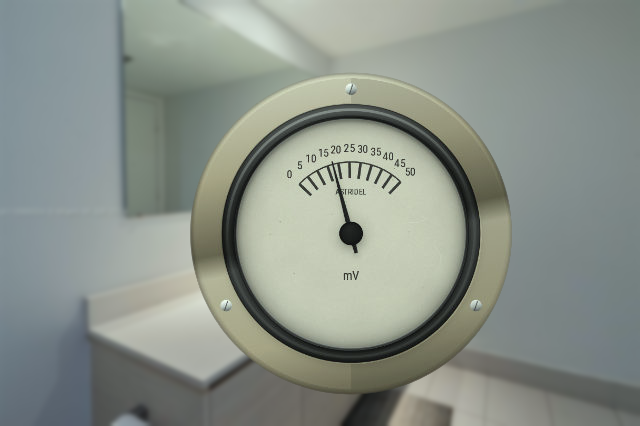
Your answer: 17.5 mV
